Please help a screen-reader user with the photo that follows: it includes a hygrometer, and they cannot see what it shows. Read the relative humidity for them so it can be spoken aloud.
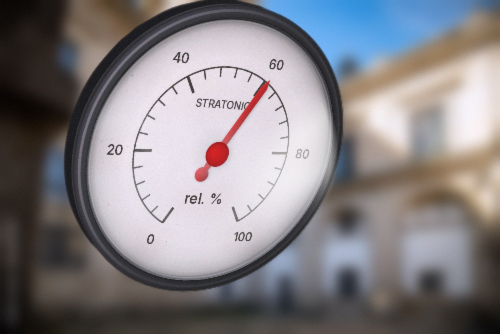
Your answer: 60 %
